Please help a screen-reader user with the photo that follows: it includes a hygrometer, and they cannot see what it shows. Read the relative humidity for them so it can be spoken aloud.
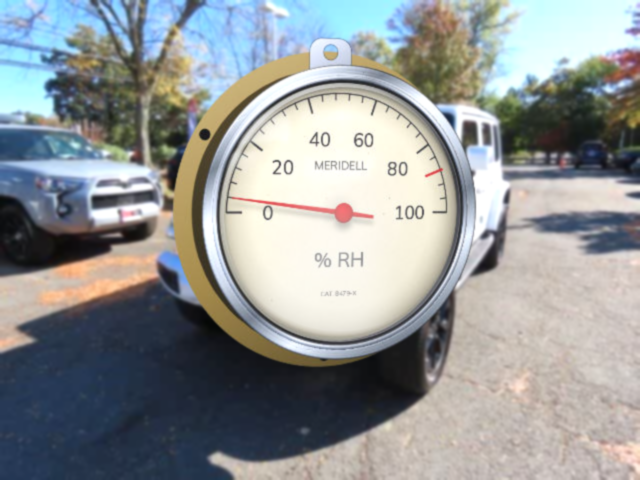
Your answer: 4 %
